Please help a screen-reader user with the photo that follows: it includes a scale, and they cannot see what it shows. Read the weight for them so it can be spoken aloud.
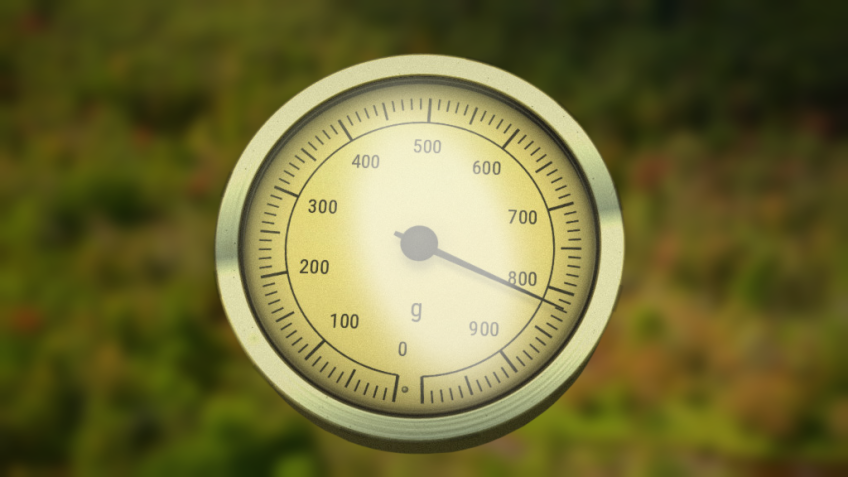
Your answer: 820 g
